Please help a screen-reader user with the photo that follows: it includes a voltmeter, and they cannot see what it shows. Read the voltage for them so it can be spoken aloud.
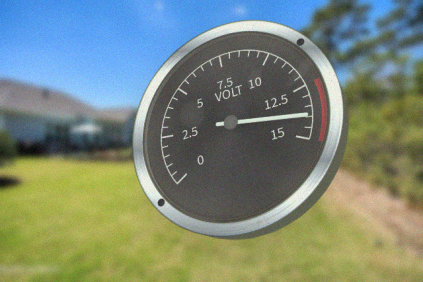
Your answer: 14 V
